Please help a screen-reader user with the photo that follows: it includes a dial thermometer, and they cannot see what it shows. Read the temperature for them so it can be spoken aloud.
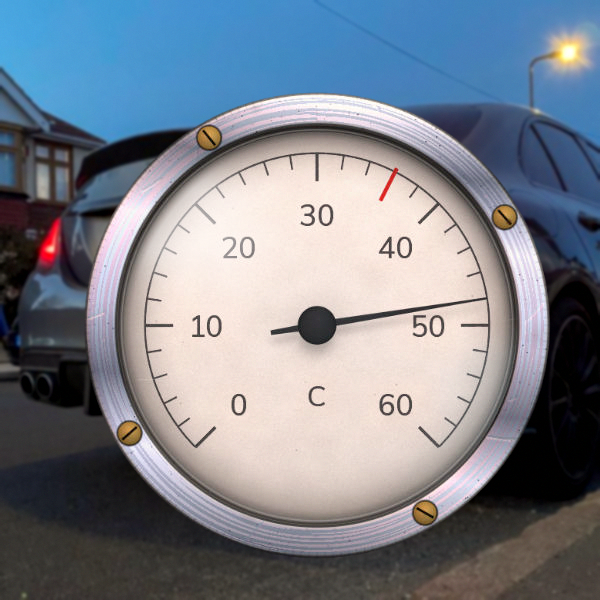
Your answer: 48 °C
